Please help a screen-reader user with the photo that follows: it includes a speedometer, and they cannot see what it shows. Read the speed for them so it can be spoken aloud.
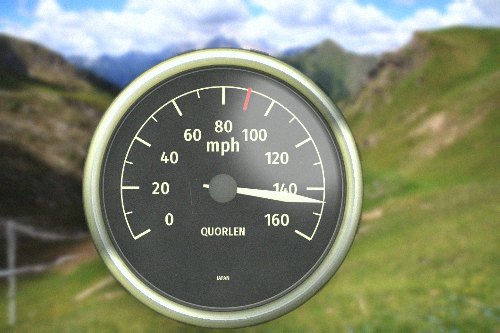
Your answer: 145 mph
